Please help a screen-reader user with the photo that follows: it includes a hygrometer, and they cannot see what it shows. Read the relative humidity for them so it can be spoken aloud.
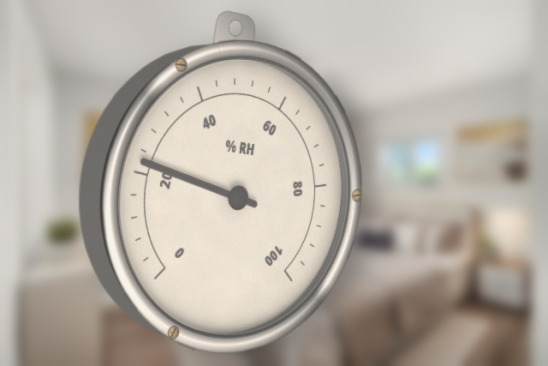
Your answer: 22 %
